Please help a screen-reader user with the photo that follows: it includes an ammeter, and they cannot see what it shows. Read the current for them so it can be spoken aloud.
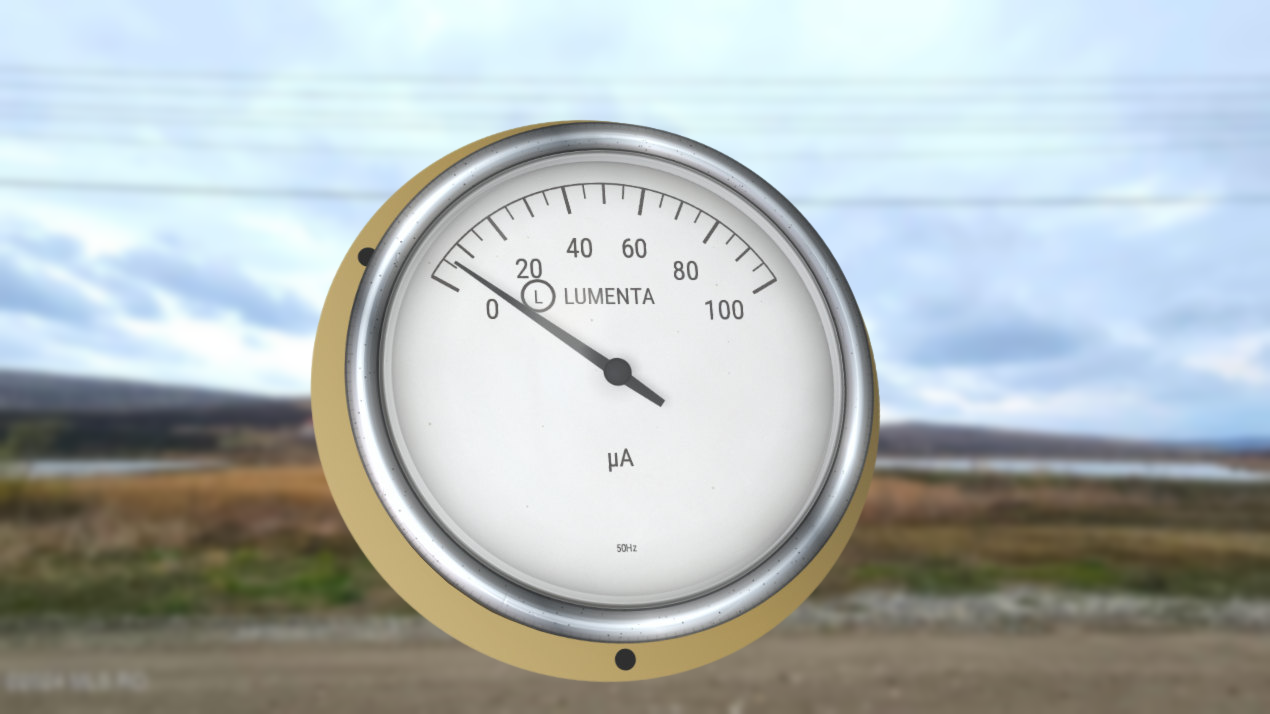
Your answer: 5 µA
